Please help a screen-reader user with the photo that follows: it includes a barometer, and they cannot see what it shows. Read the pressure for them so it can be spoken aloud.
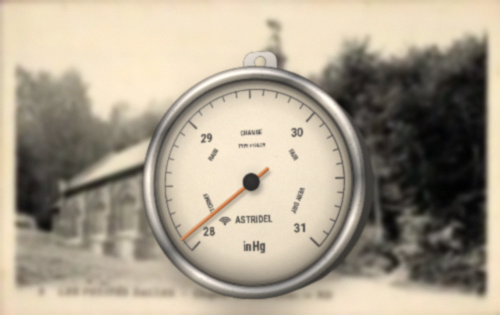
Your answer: 28.1 inHg
